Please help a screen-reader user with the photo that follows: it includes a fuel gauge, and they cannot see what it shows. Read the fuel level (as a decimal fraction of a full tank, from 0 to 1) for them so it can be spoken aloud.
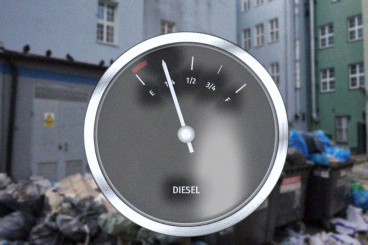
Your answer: 0.25
